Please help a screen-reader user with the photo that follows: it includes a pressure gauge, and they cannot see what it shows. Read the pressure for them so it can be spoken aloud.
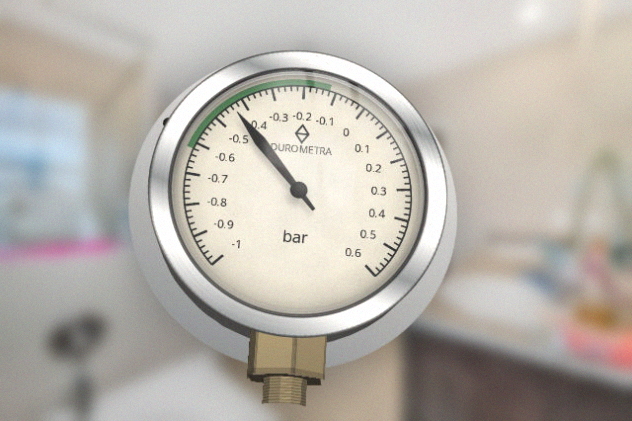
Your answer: -0.44 bar
